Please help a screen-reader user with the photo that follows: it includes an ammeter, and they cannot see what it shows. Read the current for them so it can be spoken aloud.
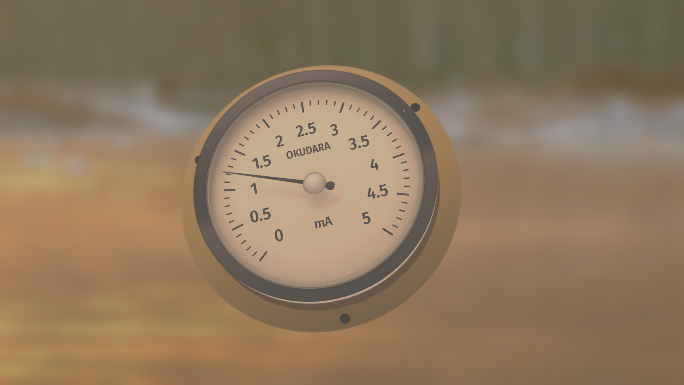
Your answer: 1.2 mA
